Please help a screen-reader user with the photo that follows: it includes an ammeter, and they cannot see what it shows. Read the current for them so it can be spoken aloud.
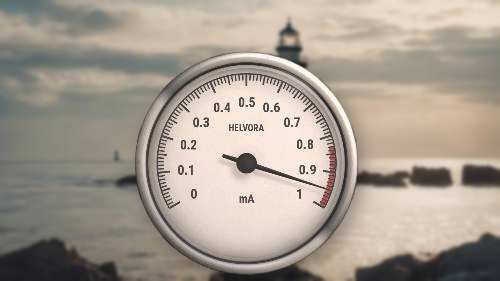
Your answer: 0.95 mA
